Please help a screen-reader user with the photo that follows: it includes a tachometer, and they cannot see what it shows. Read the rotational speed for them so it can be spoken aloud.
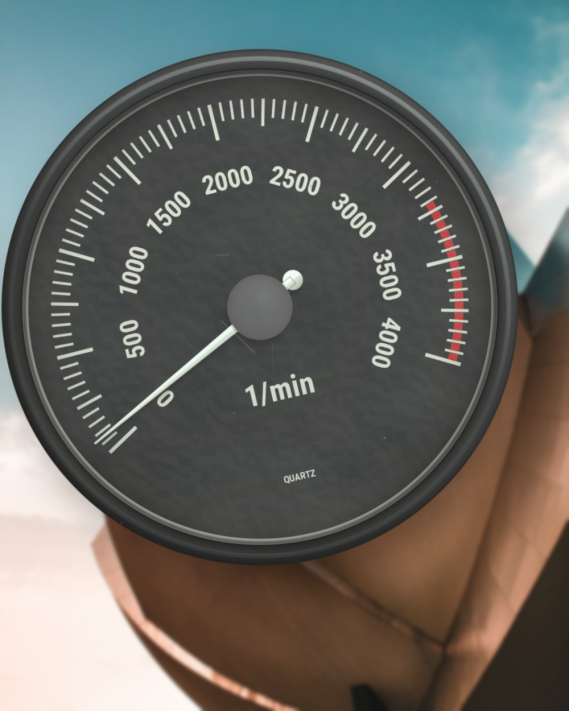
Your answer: 75 rpm
